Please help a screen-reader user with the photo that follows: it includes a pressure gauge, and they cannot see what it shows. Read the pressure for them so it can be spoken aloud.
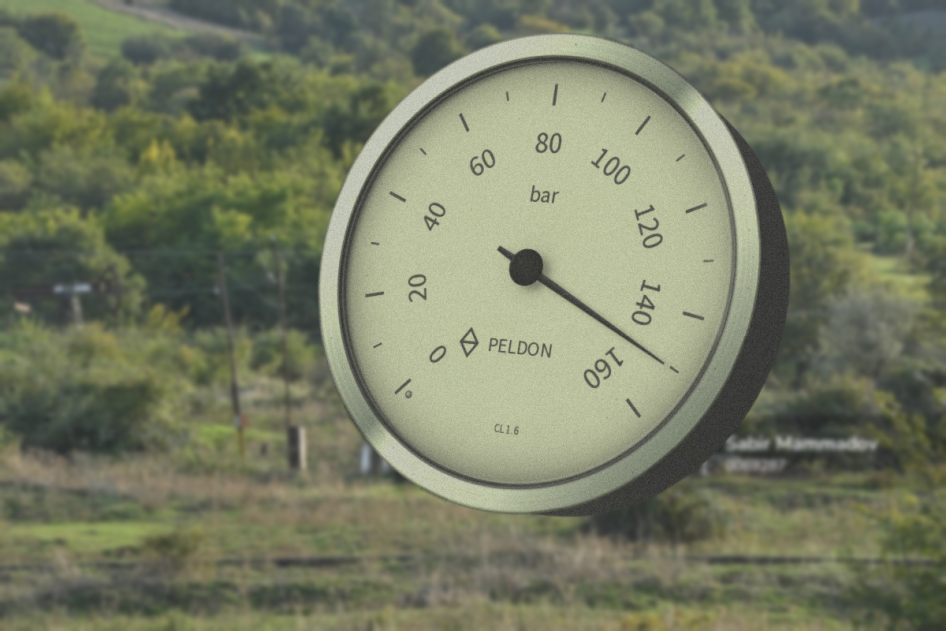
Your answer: 150 bar
